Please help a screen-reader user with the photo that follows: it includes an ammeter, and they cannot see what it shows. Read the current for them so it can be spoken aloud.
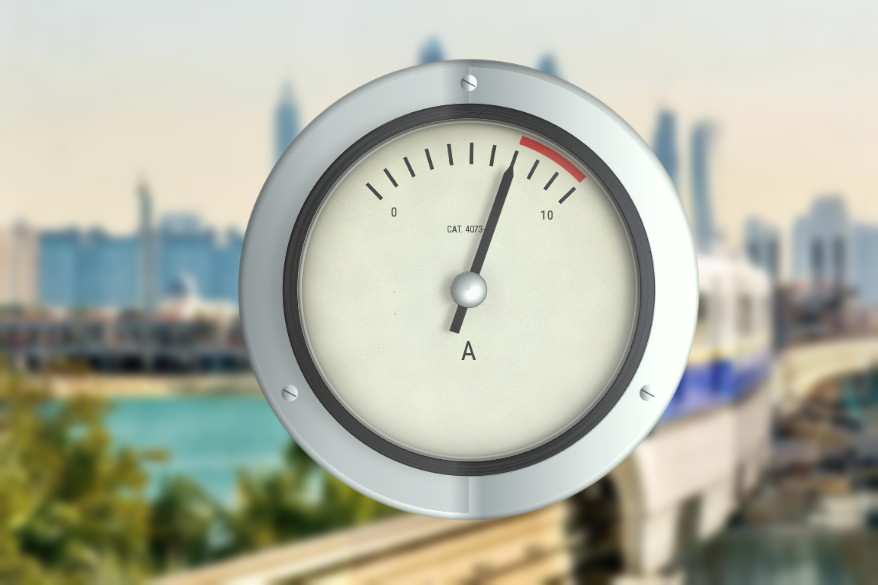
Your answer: 7 A
